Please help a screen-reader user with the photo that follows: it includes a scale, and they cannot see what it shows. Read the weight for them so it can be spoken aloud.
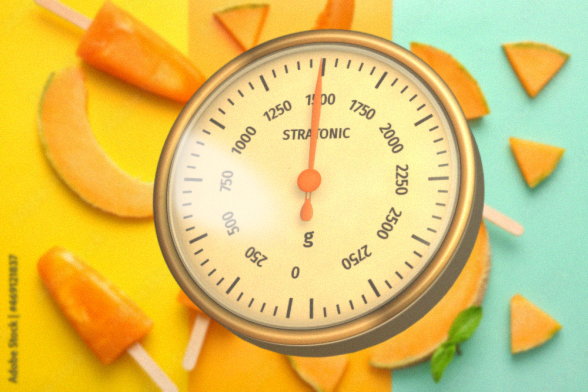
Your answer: 1500 g
